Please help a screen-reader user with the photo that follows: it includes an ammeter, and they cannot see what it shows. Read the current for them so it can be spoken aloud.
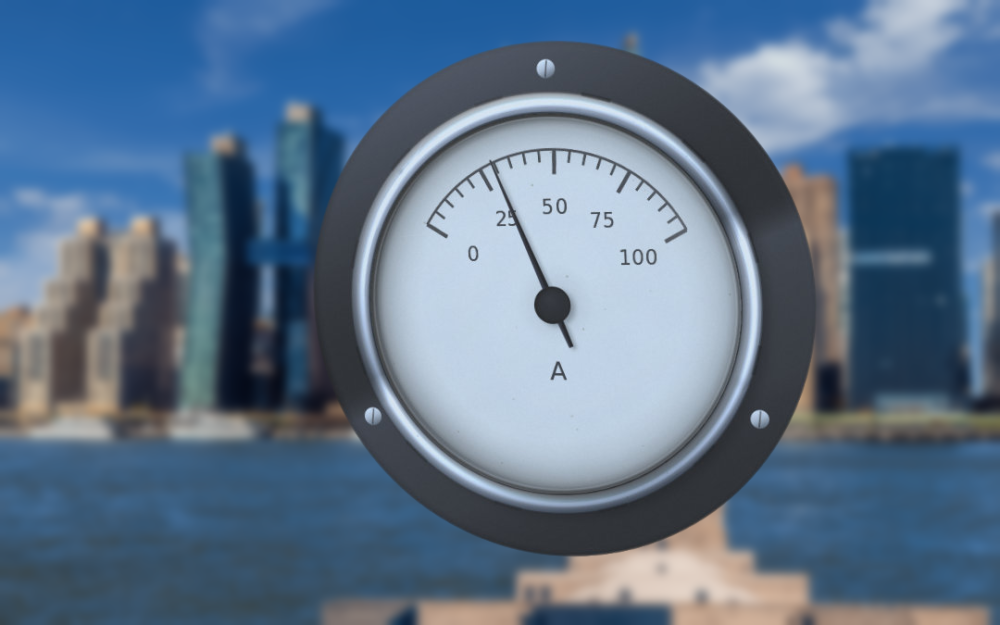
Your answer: 30 A
